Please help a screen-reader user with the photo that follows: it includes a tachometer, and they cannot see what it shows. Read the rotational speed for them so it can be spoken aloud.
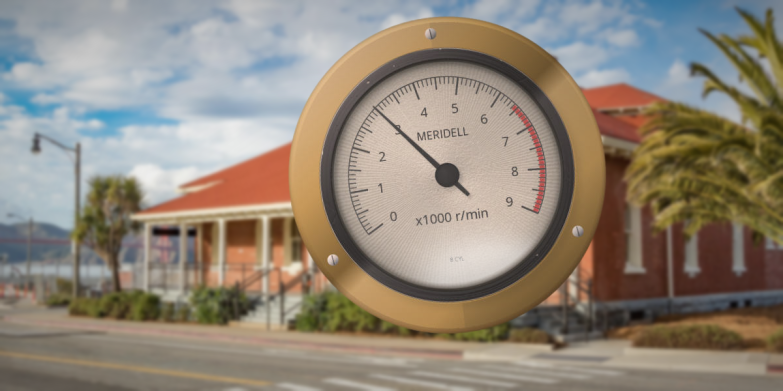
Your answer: 3000 rpm
